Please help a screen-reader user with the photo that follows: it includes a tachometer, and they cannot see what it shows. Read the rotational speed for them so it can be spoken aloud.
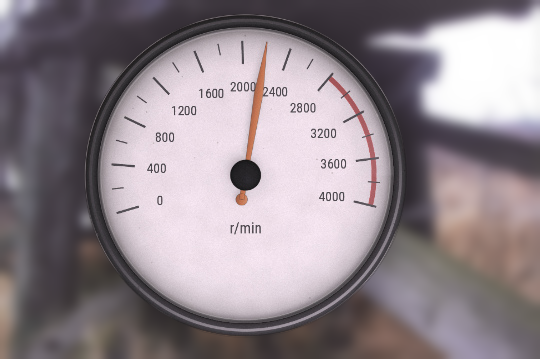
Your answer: 2200 rpm
